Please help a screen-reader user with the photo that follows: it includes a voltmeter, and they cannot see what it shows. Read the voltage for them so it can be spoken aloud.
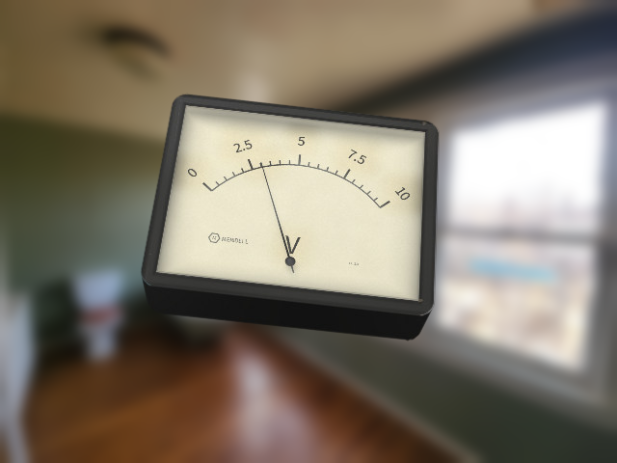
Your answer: 3 V
